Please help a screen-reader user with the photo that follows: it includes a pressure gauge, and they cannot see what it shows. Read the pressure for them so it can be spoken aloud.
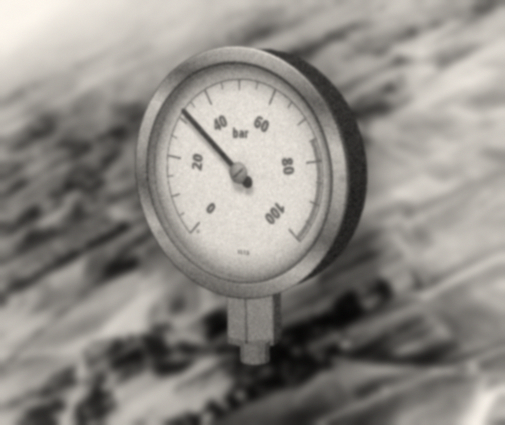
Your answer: 32.5 bar
